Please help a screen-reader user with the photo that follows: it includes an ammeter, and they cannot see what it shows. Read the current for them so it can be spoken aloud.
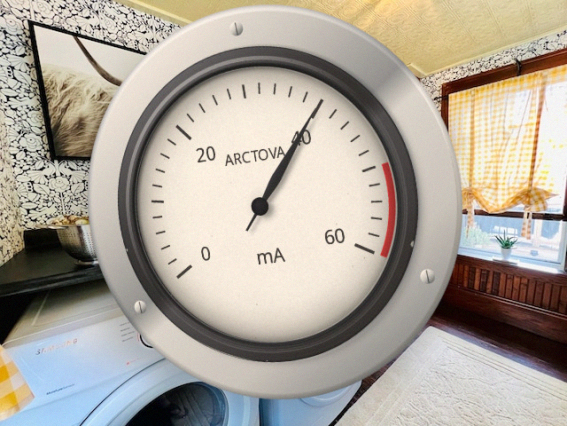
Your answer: 40 mA
